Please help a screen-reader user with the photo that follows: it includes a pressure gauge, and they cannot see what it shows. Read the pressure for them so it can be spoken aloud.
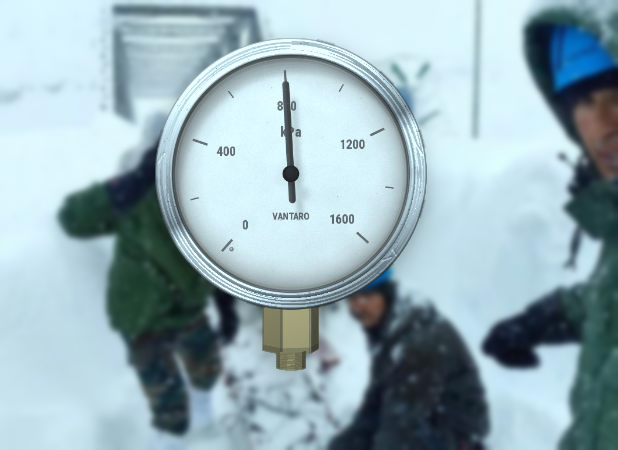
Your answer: 800 kPa
